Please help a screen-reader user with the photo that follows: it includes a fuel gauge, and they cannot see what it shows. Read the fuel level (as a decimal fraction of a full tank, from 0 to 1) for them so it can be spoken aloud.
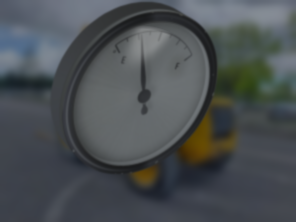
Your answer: 0.25
